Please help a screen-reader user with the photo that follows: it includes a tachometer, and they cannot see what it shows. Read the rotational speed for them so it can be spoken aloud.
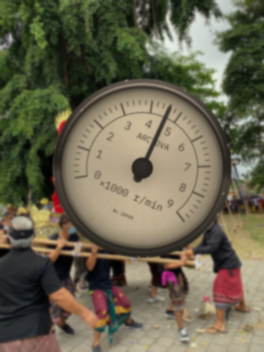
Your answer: 4600 rpm
